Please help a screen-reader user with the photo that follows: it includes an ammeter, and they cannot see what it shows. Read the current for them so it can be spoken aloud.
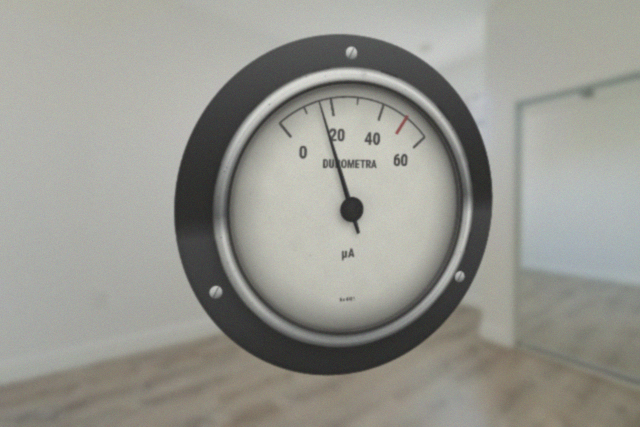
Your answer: 15 µA
